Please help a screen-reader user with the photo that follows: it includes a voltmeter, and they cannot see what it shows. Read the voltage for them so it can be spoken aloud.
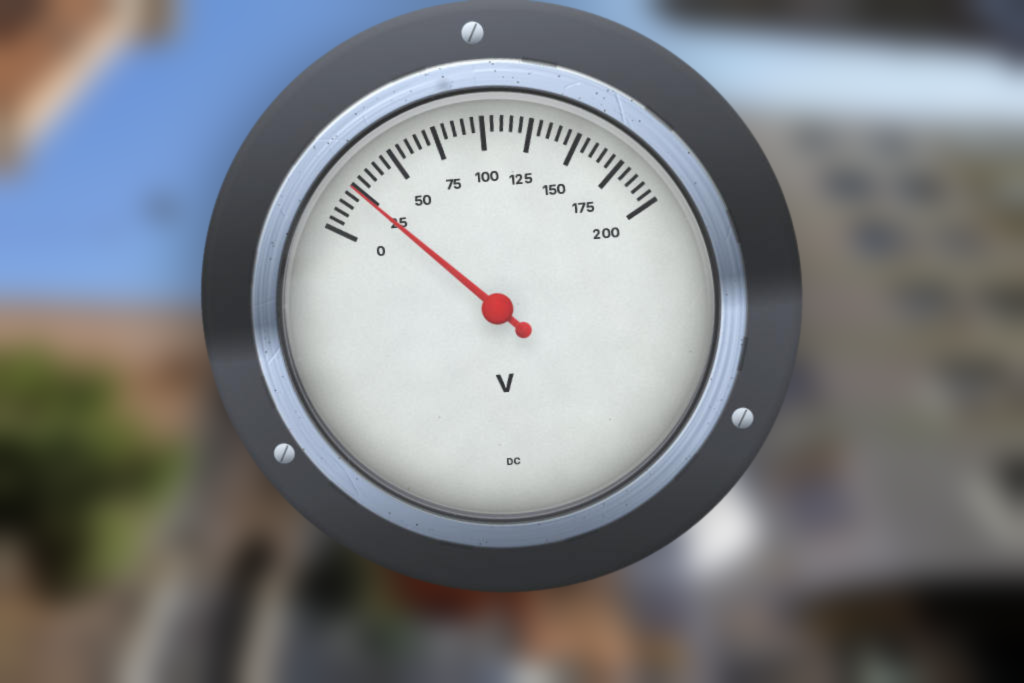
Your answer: 25 V
